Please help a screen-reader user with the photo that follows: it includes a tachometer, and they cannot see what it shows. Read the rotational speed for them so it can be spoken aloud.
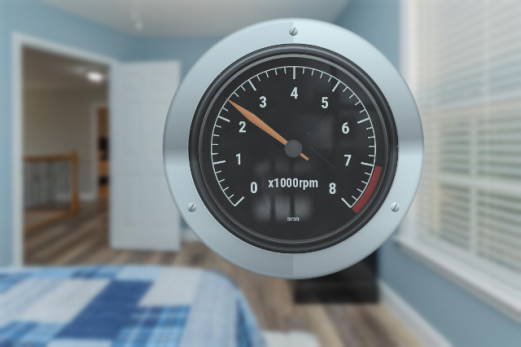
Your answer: 2400 rpm
